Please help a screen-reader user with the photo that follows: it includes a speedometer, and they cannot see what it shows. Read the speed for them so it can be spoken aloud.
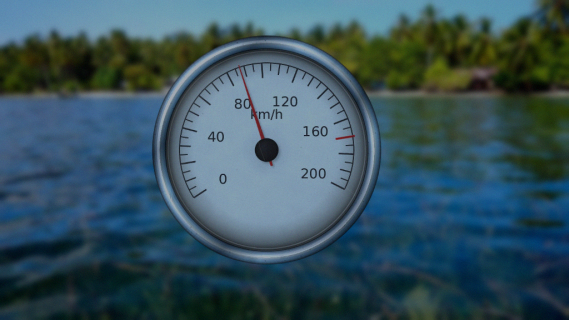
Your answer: 87.5 km/h
